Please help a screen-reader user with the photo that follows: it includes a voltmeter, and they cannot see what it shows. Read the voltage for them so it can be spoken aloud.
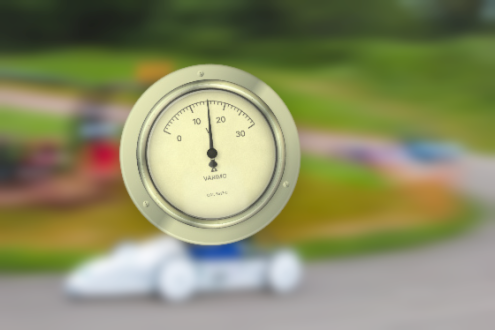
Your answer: 15 V
